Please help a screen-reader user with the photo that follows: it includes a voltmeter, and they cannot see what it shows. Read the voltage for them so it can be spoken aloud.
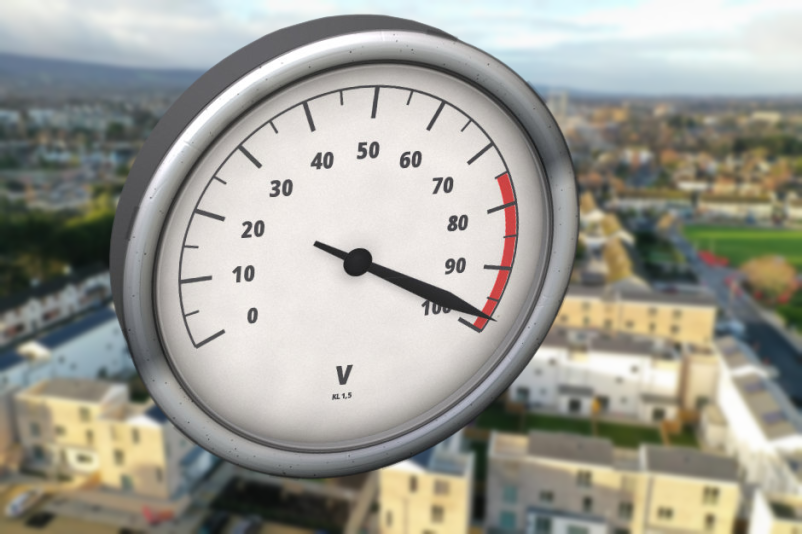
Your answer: 97.5 V
